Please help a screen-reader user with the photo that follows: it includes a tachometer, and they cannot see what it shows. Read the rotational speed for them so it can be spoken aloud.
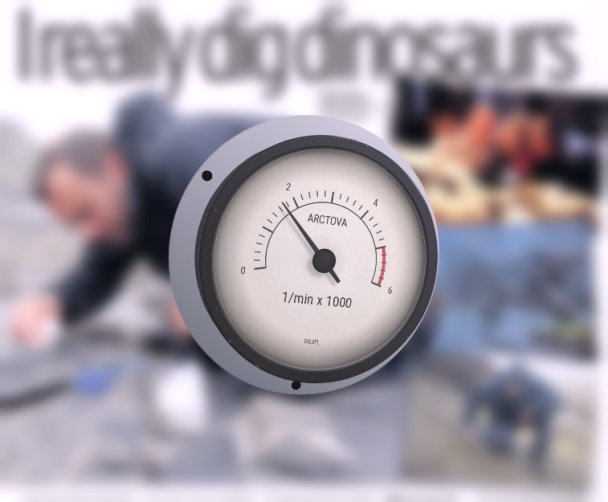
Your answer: 1700 rpm
